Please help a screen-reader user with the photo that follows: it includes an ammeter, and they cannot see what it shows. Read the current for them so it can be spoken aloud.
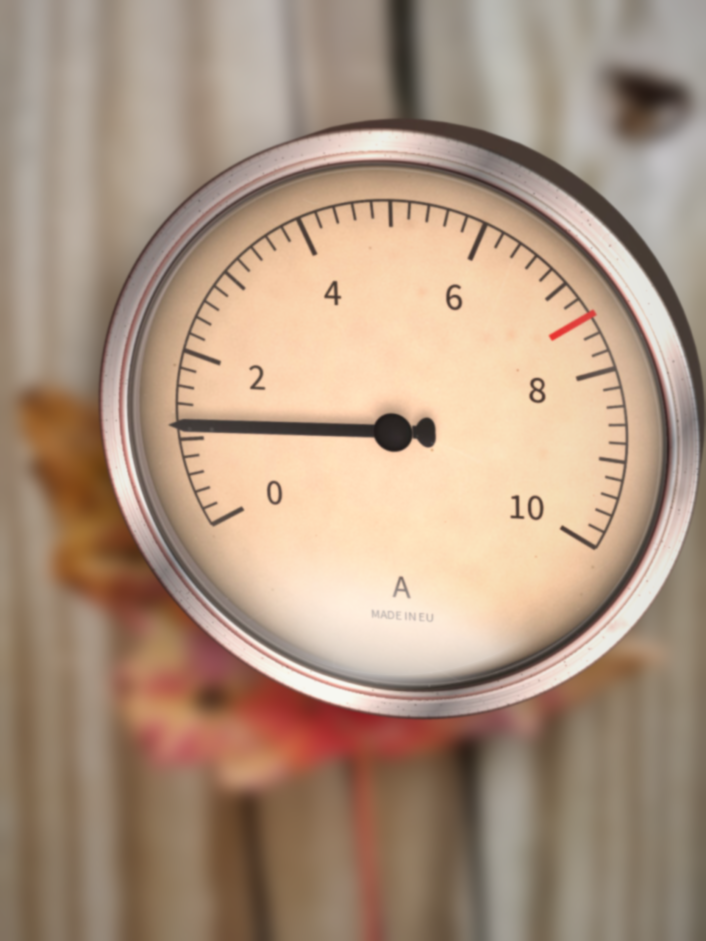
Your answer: 1.2 A
